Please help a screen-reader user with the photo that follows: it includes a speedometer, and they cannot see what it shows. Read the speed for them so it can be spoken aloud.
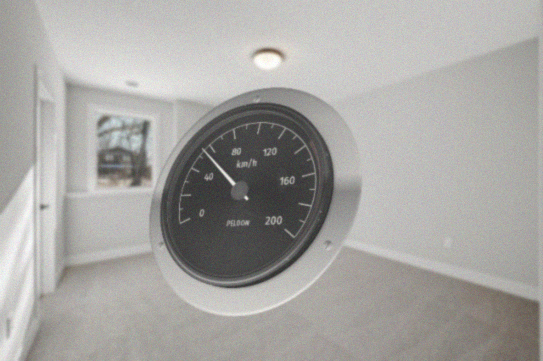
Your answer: 55 km/h
